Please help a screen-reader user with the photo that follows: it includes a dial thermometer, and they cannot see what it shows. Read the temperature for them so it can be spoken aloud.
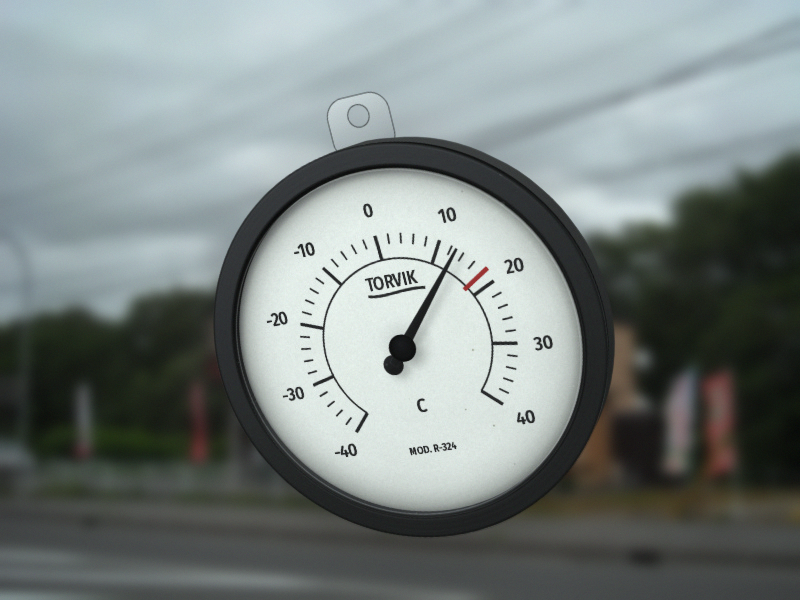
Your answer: 13 °C
